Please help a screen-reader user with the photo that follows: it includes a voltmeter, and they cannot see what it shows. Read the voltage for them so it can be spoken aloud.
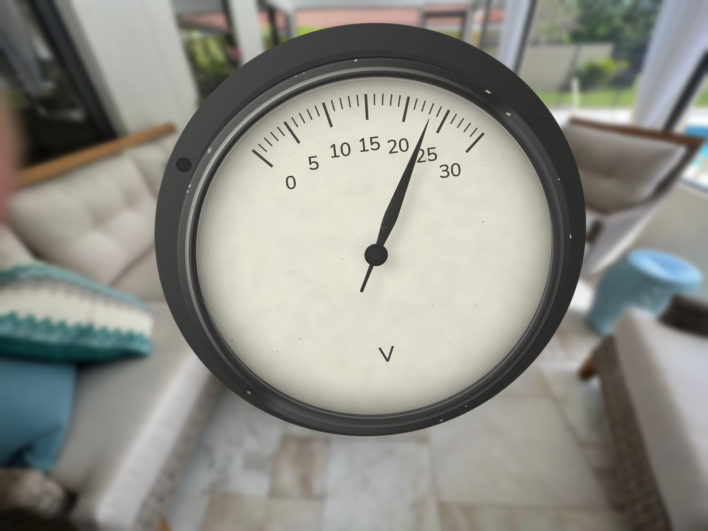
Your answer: 23 V
